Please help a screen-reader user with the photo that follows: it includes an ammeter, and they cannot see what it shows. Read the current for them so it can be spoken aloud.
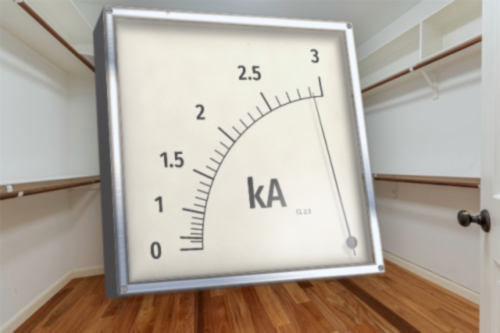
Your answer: 2.9 kA
